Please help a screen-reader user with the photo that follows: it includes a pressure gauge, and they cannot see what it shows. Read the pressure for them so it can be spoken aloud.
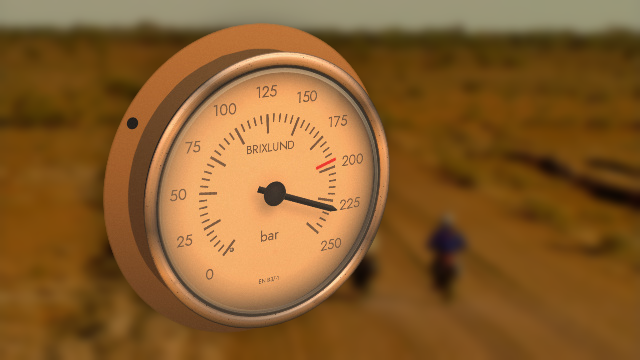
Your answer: 230 bar
